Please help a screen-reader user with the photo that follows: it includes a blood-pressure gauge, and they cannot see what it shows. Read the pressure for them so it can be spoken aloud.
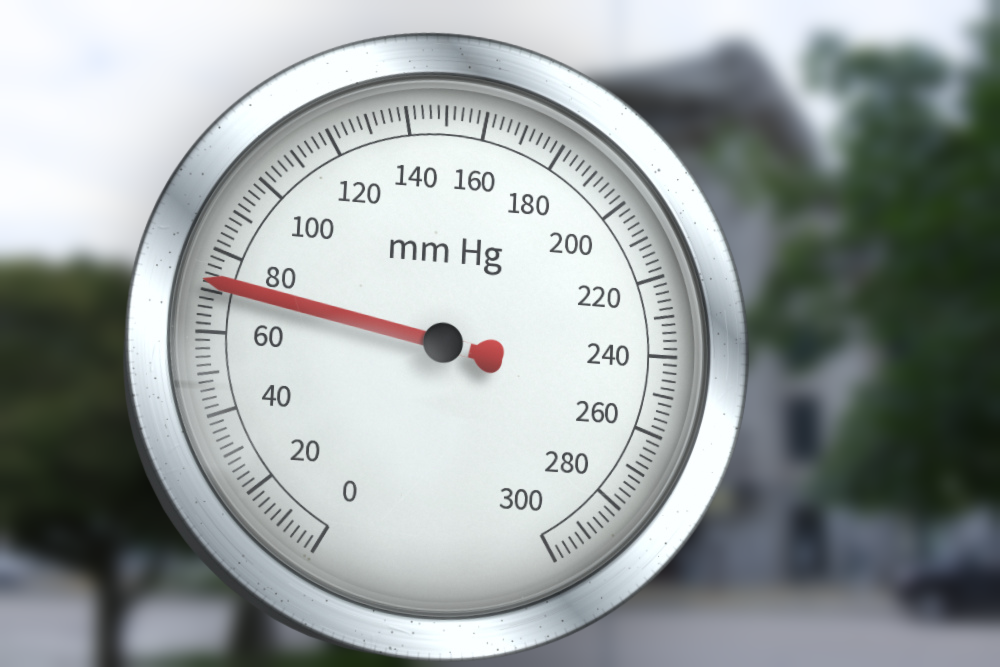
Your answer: 72 mmHg
